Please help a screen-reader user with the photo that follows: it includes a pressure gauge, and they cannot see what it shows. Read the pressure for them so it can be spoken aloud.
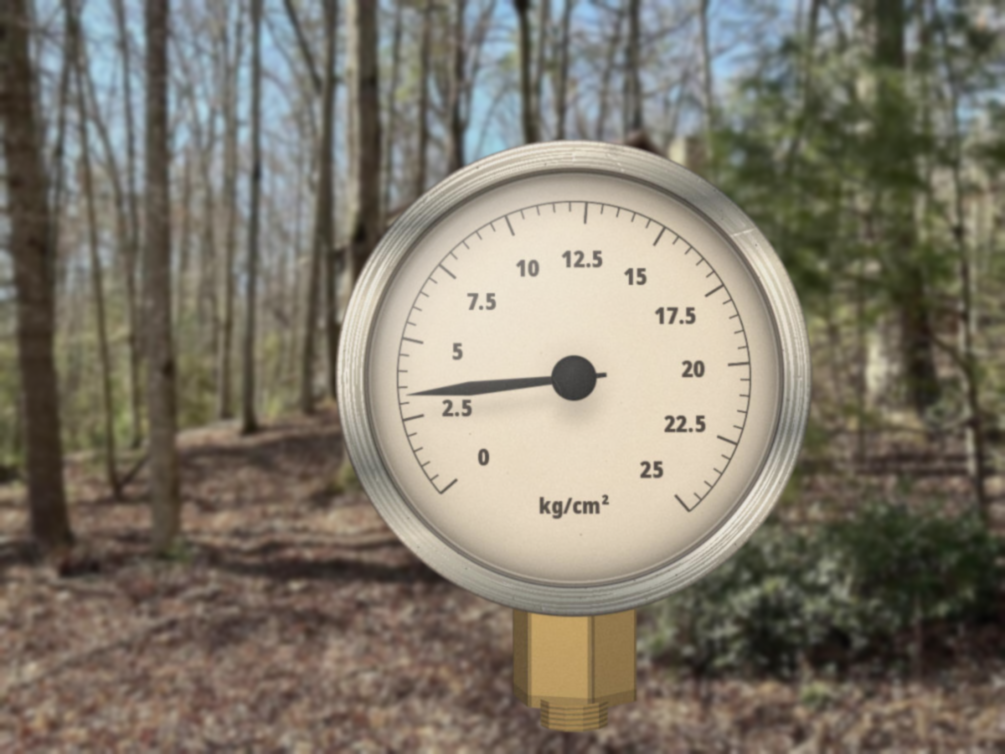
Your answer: 3.25 kg/cm²
